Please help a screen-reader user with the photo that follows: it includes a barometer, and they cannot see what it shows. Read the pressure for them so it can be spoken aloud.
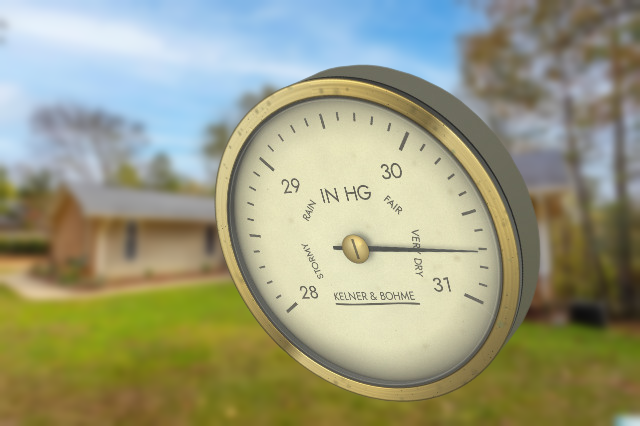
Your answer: 30.7 inHg
